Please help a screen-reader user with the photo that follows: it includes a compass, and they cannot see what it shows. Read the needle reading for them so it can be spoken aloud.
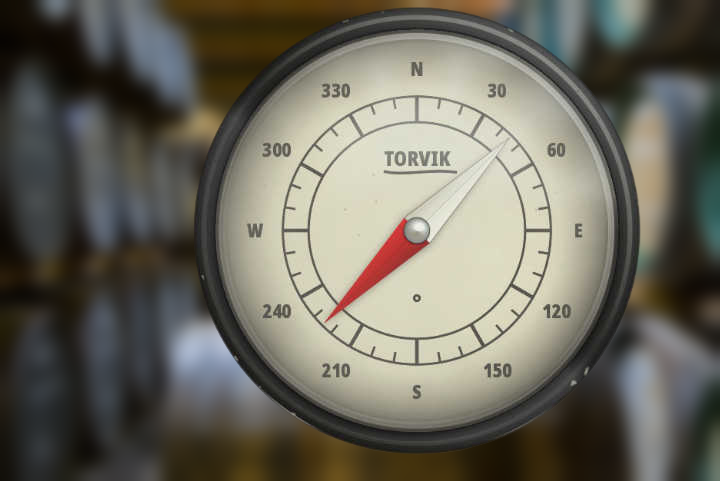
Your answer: 225 °
